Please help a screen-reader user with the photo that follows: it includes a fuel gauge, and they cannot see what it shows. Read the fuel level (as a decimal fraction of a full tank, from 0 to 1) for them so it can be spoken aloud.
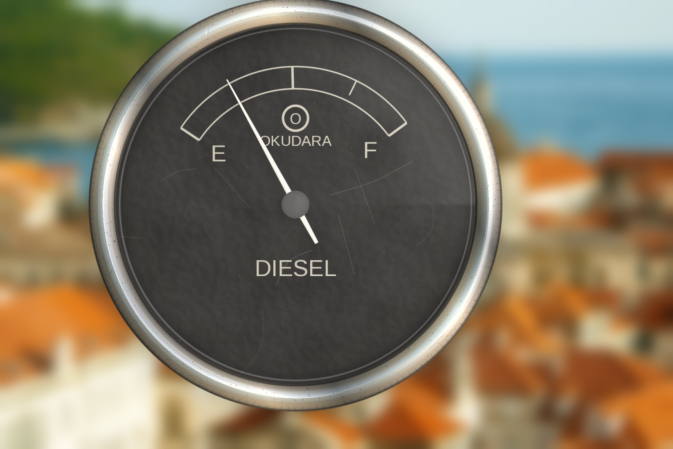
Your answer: 0.25
